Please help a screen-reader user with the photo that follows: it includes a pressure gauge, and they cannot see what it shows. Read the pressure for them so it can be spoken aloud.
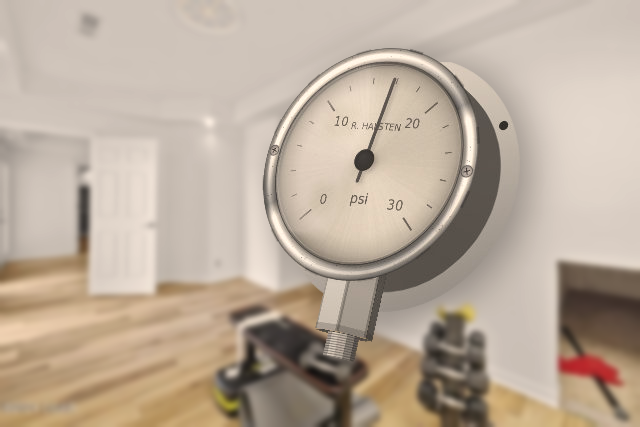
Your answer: 16 psi
